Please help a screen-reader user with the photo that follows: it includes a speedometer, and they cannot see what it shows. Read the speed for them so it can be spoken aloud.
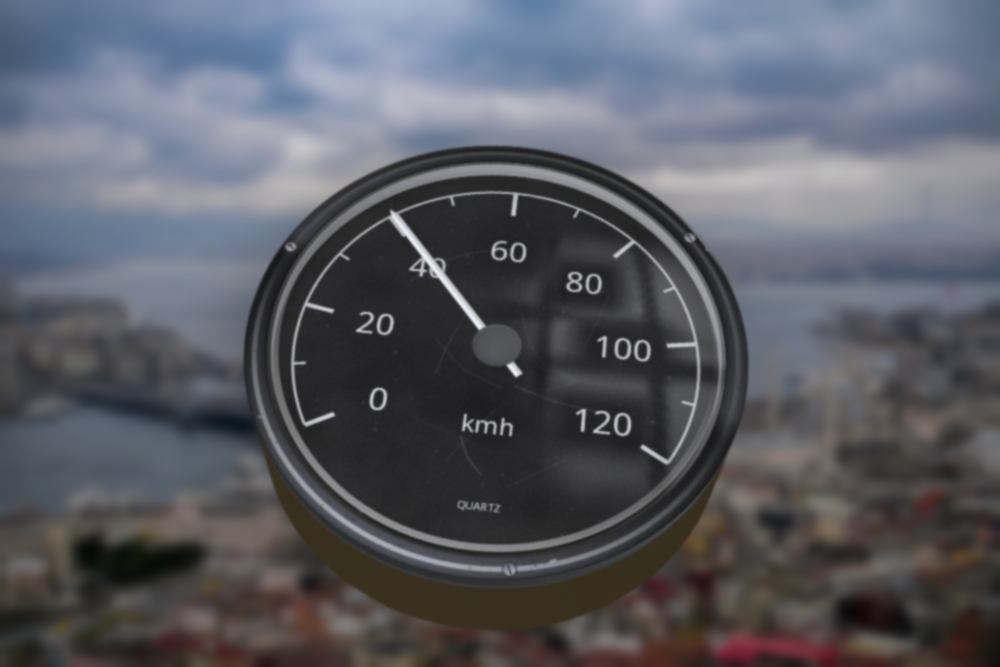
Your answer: 40 km/h
